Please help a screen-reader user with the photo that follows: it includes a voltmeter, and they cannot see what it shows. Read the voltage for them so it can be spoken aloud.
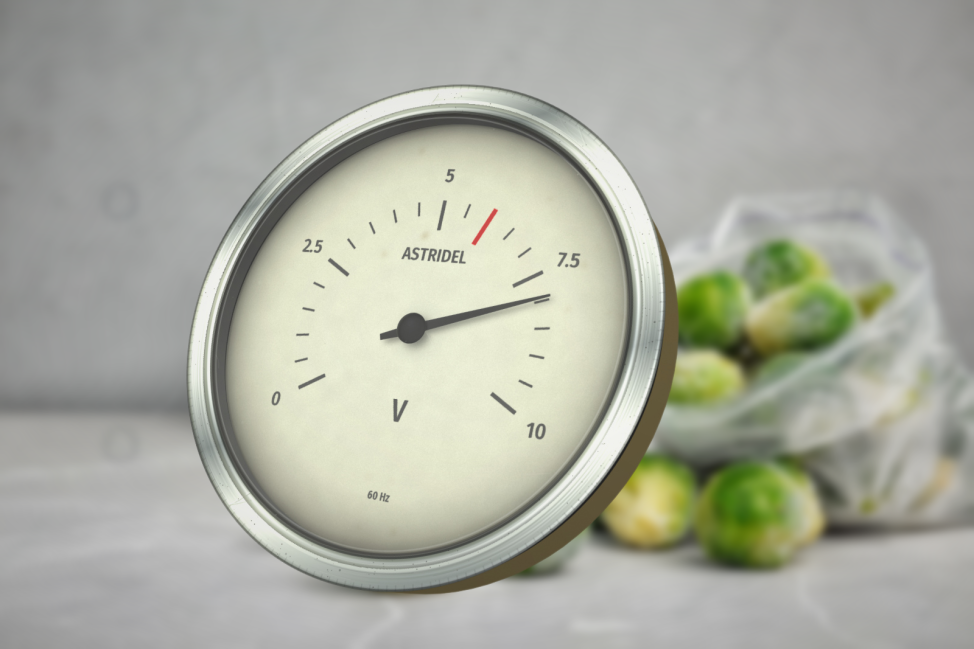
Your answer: 8 V
